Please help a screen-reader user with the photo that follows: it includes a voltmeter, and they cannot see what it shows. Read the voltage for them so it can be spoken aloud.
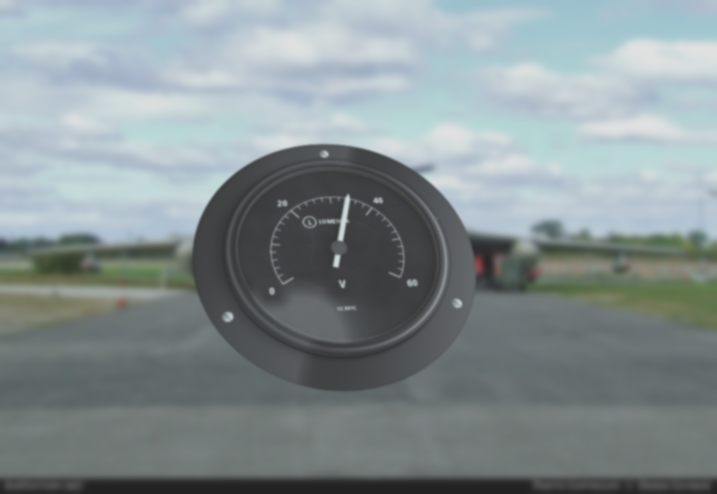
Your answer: 34 V
